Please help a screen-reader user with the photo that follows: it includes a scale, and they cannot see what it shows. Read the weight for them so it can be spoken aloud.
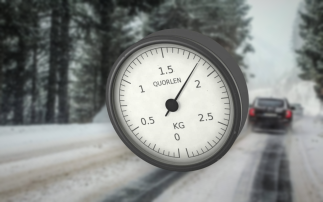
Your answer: 1.85 kg
